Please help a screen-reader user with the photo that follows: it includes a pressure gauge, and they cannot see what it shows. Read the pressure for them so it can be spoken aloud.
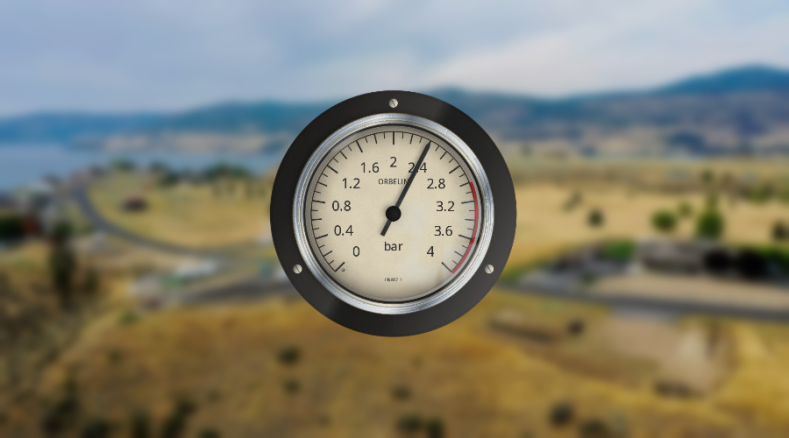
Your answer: 2.4 bar
